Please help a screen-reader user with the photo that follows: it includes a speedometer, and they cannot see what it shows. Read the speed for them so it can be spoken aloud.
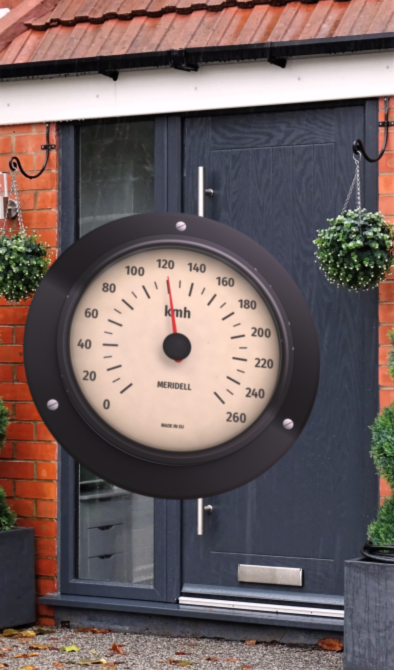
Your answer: 120 km/h
